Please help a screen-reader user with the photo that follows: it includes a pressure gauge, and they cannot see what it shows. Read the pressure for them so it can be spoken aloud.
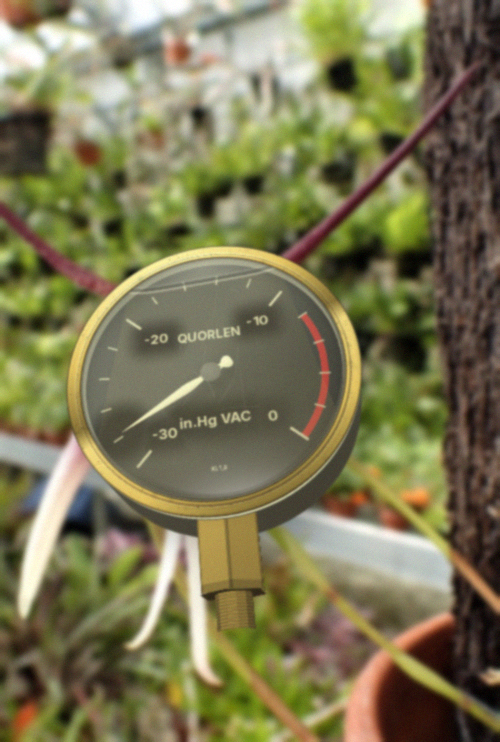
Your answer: -28 inHg
